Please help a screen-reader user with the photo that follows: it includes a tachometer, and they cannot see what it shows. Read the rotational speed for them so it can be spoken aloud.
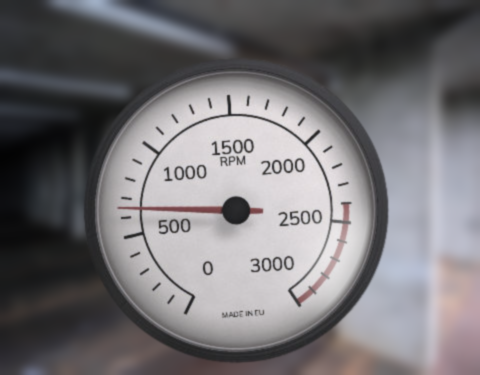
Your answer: 650 rpm
